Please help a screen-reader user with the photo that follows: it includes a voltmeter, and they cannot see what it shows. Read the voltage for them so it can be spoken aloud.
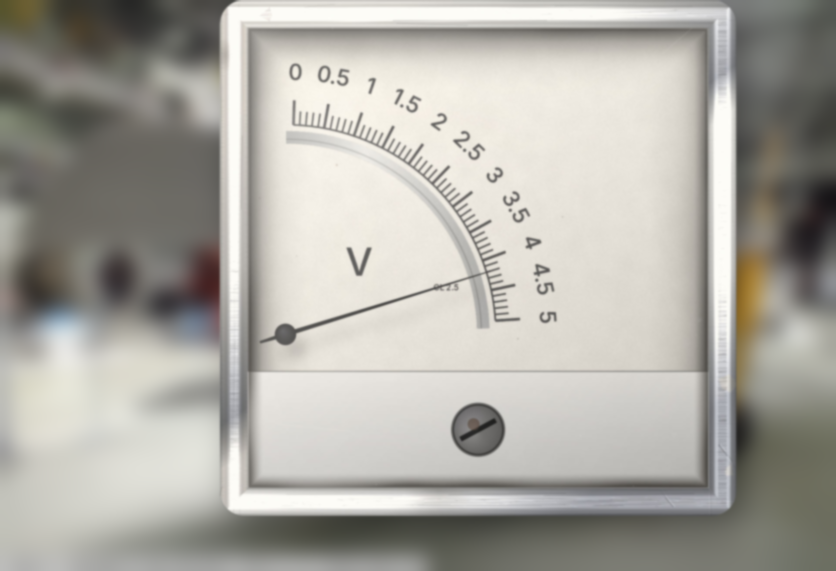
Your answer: 4.2 V
